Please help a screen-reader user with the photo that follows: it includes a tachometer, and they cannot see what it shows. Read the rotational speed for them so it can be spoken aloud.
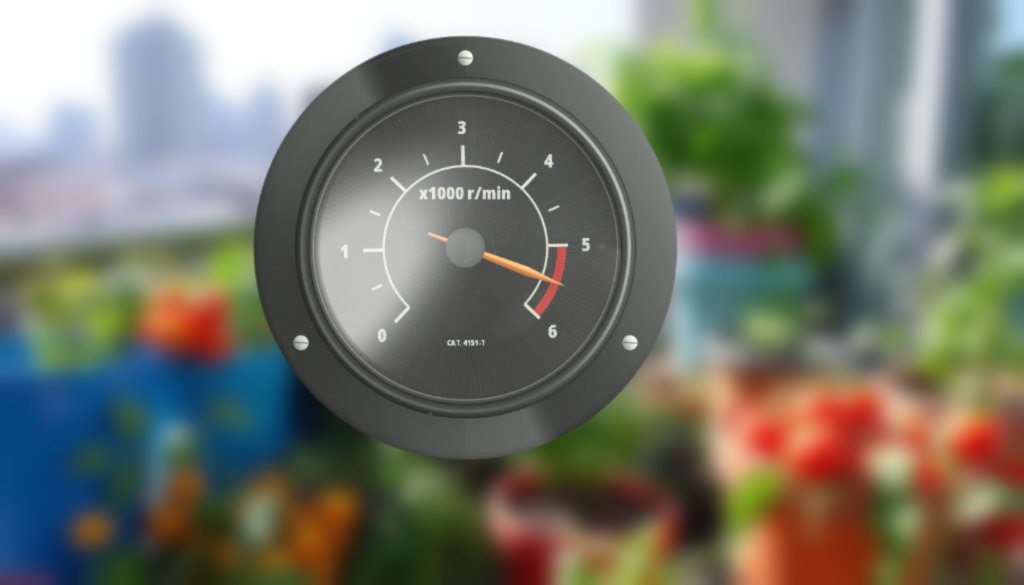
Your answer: 5500 rpm
